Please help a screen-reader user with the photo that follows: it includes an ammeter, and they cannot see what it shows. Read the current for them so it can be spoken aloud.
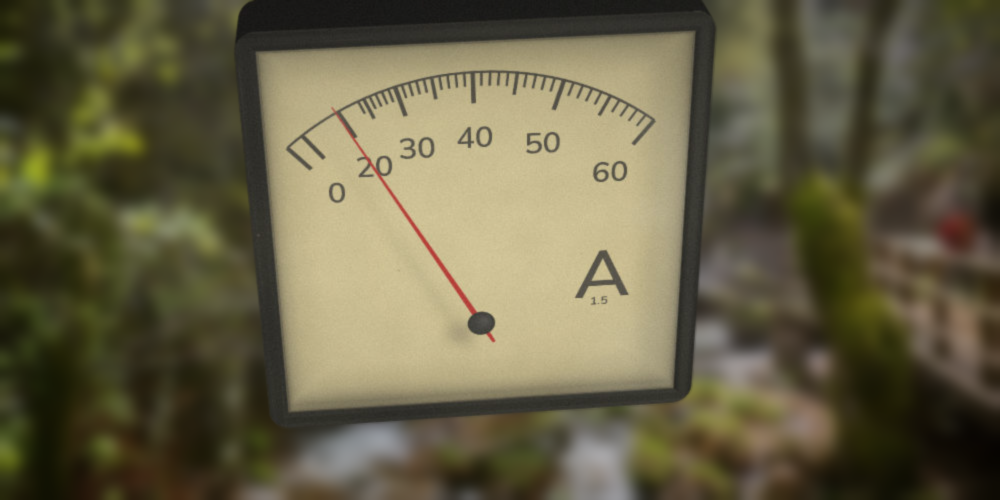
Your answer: 20 A
